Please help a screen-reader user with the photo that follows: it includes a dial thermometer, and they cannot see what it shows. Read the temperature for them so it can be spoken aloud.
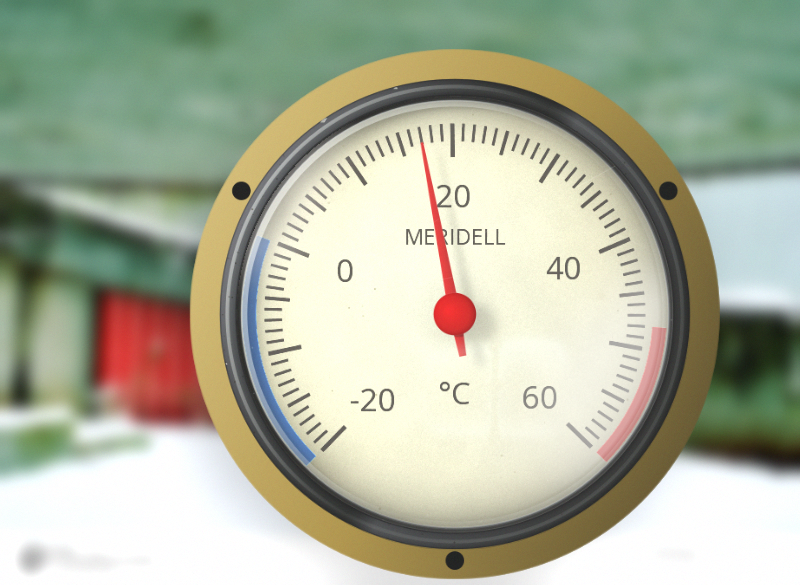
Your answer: 17 °C
